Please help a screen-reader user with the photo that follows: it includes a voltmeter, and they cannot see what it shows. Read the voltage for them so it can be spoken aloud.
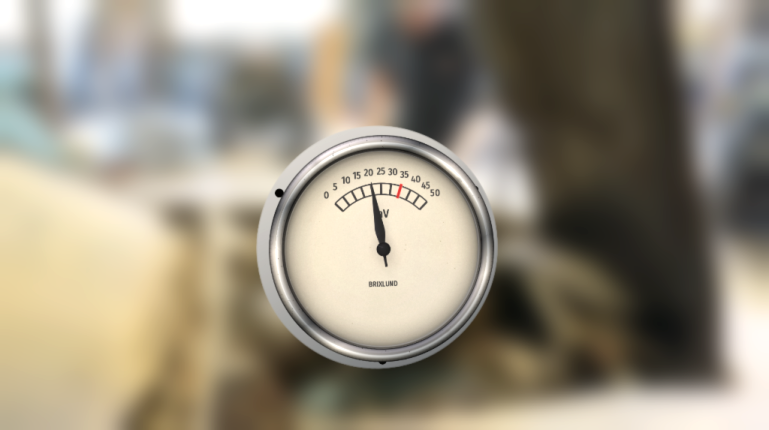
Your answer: 20 mV
